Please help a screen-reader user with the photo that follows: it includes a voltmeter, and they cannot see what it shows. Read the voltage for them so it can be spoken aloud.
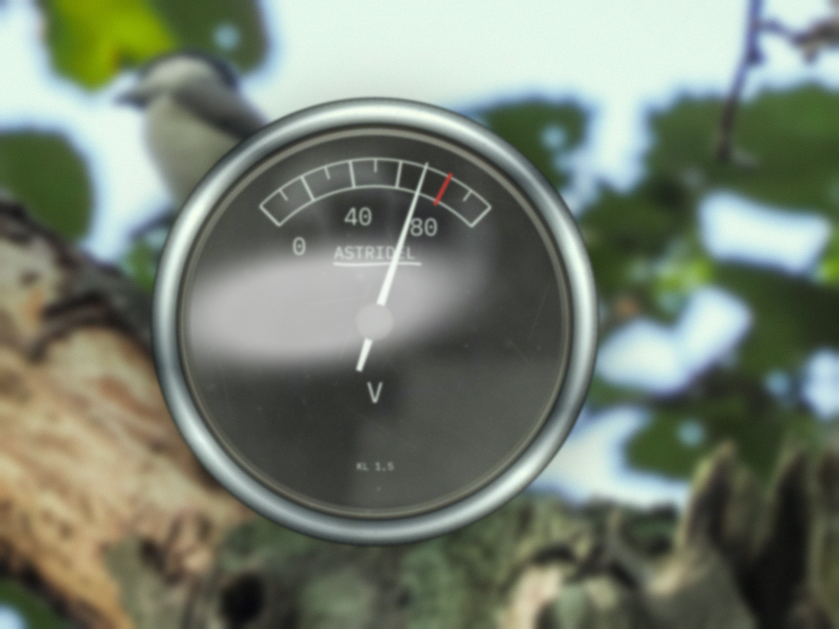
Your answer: 70 V
